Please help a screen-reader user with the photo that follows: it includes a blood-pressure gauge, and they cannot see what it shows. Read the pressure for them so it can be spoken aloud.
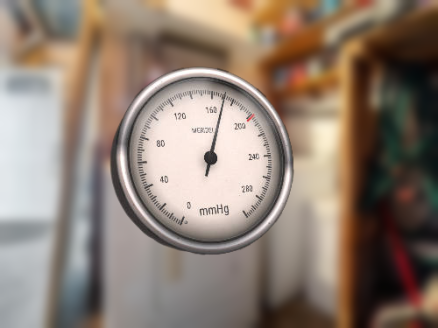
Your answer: 170 mmHg
